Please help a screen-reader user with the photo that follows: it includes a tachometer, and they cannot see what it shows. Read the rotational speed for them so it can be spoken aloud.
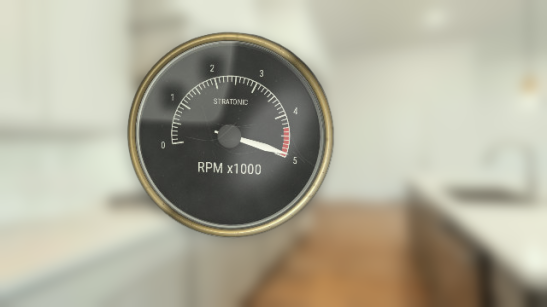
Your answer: 4900 rpm
